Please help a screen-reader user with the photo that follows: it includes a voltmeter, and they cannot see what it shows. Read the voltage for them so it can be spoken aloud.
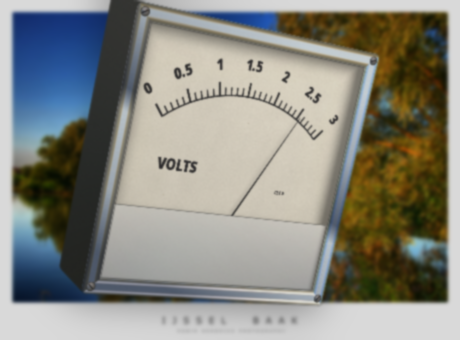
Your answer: 2.5 V
